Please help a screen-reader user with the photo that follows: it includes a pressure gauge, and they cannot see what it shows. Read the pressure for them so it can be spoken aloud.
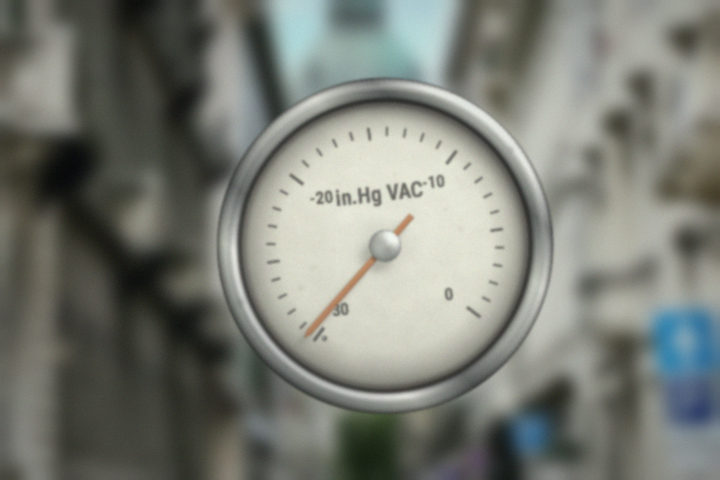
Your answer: -29.5 inHg
